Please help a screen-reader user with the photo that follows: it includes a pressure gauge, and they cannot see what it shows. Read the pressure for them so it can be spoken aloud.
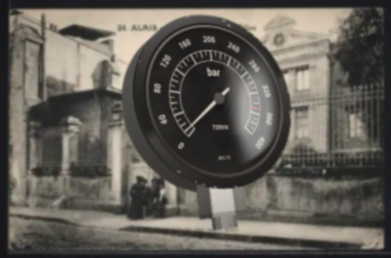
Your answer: 10 bar
